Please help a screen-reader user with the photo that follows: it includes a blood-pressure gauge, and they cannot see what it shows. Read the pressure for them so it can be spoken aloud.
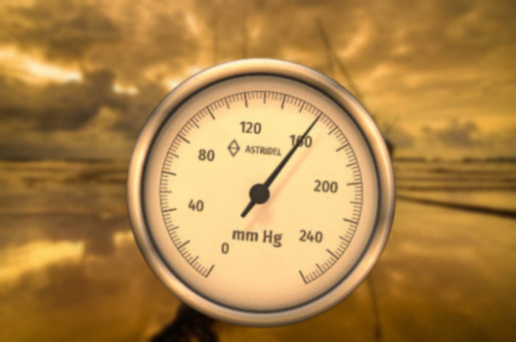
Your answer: 160 mmHg
